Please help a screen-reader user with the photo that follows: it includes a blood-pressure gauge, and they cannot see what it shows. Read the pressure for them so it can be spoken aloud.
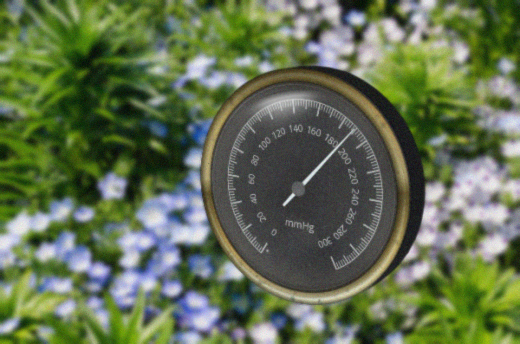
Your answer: 190 mmHg
